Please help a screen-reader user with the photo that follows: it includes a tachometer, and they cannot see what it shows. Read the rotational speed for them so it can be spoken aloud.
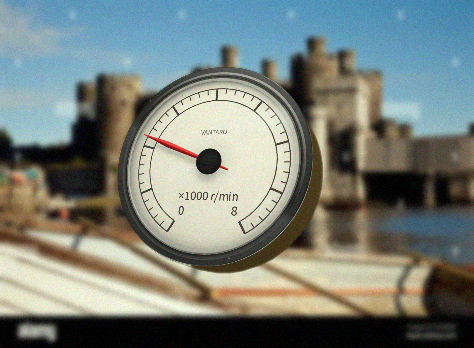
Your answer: 2200 rpm
